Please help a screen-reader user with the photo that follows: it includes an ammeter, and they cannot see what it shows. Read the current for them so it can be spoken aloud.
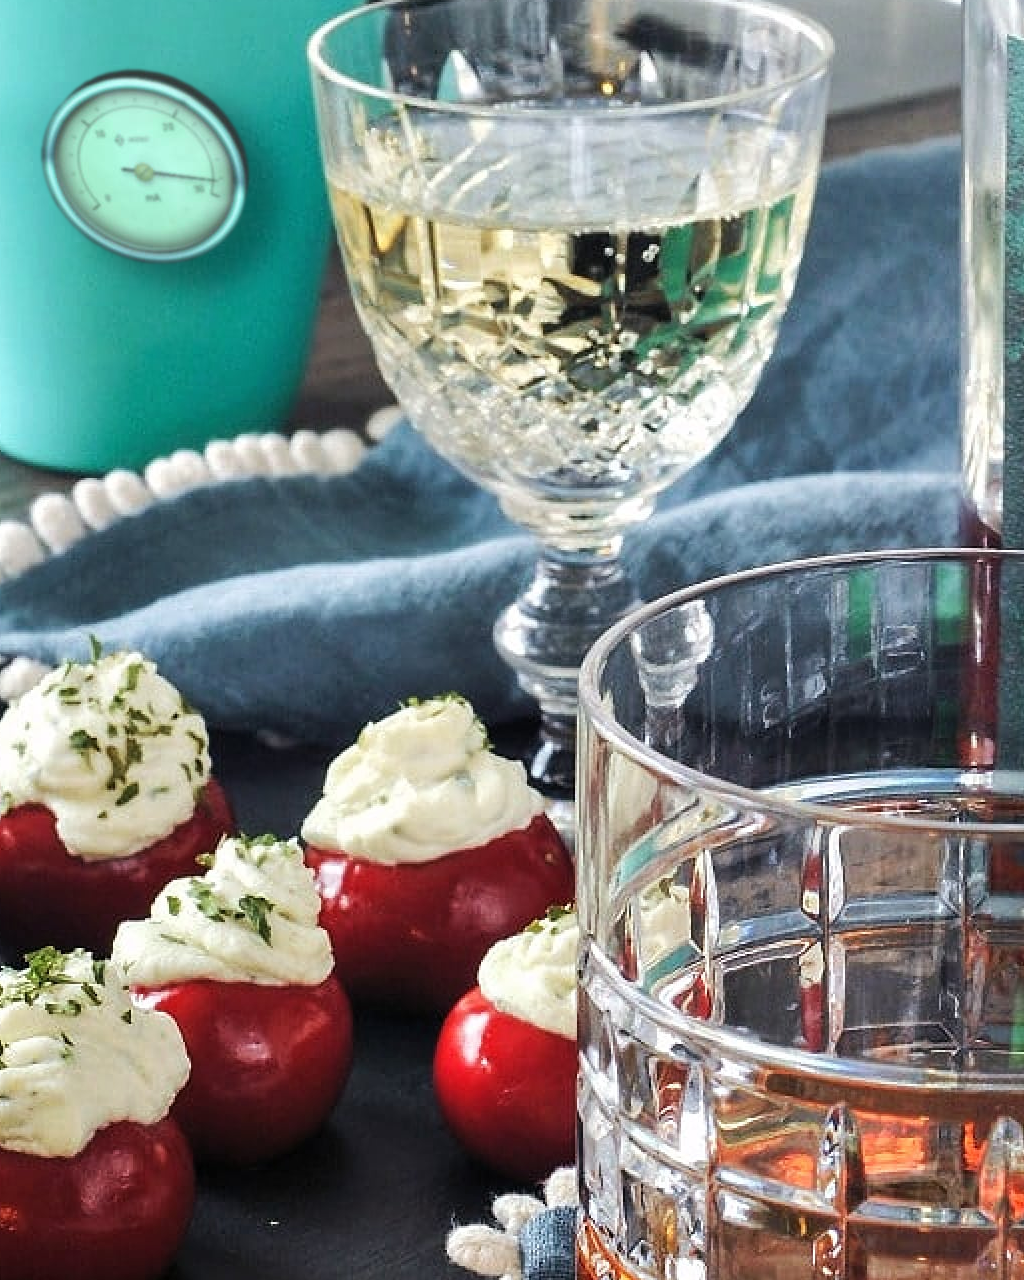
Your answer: 28 mA
